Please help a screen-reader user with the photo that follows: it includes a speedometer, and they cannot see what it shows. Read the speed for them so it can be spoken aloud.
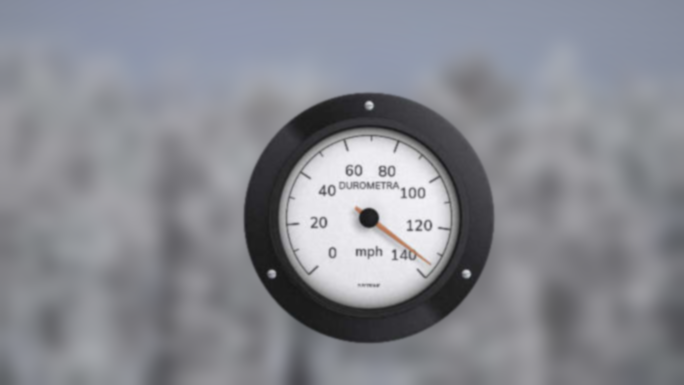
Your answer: 135 mph
